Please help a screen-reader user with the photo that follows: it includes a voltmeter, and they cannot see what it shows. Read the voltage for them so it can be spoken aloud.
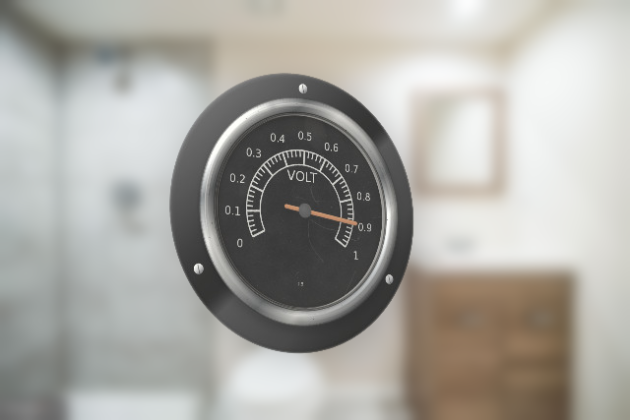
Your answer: 0.9 V
